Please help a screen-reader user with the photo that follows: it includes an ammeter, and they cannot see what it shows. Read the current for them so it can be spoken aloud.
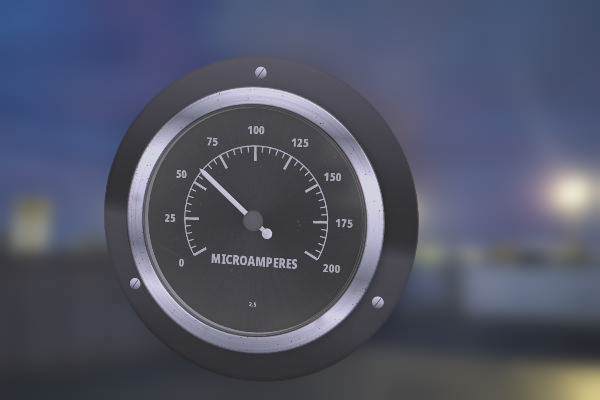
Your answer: 60 µA
